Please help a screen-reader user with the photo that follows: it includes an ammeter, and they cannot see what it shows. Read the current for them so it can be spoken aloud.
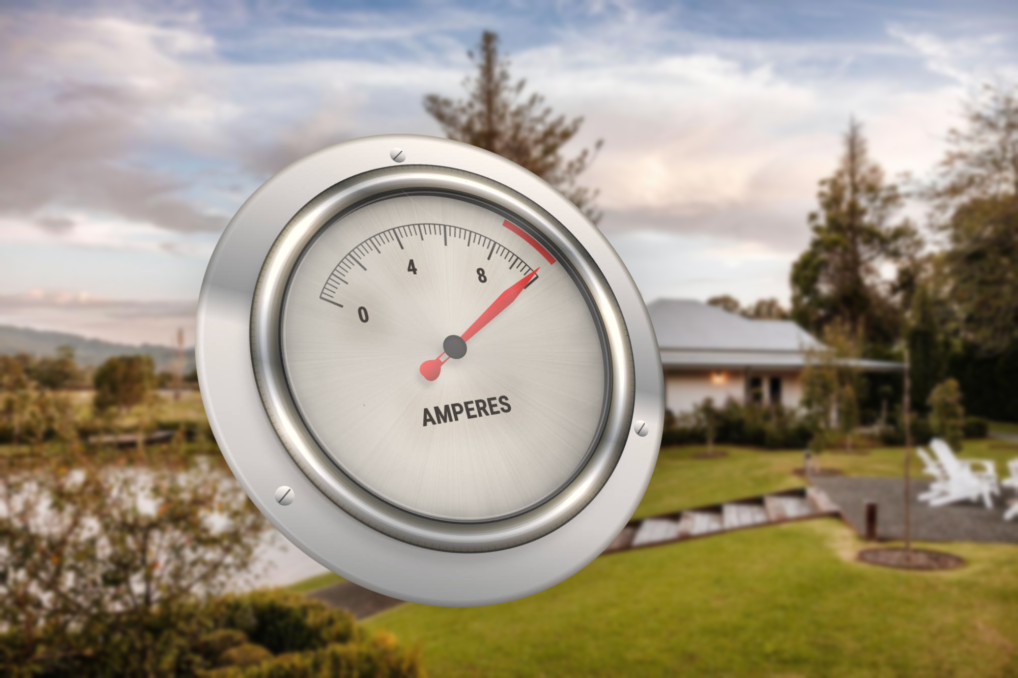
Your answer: 9.8 A
